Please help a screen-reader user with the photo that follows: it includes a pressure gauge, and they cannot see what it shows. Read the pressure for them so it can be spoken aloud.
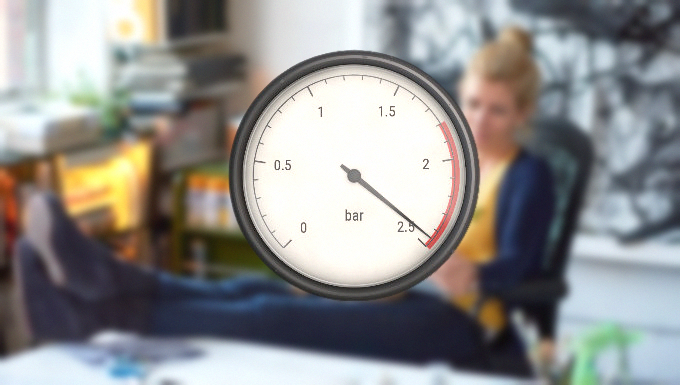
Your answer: 2.45 bar
